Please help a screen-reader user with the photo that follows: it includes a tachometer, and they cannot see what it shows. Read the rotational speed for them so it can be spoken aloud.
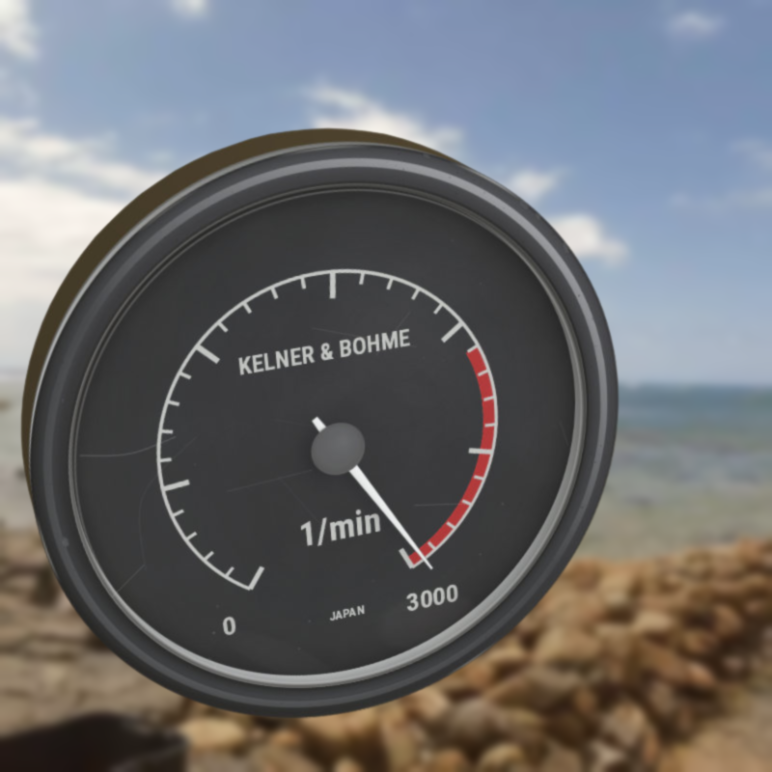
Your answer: 2950 rpm
